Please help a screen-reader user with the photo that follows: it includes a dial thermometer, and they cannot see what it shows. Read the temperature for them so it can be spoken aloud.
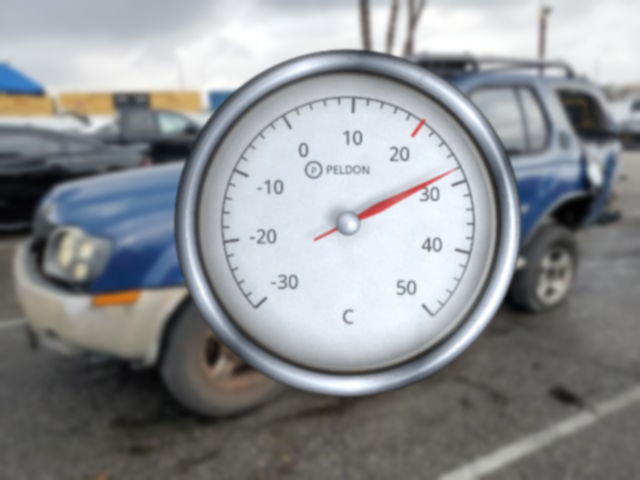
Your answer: 28 °C
